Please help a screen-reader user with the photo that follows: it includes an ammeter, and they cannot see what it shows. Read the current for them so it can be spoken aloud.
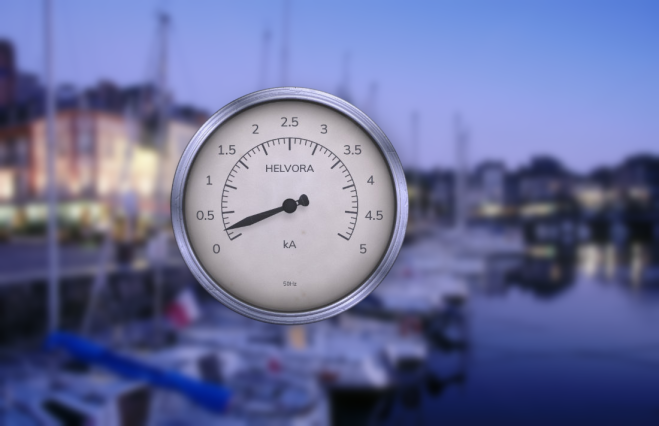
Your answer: 0.2 kA
